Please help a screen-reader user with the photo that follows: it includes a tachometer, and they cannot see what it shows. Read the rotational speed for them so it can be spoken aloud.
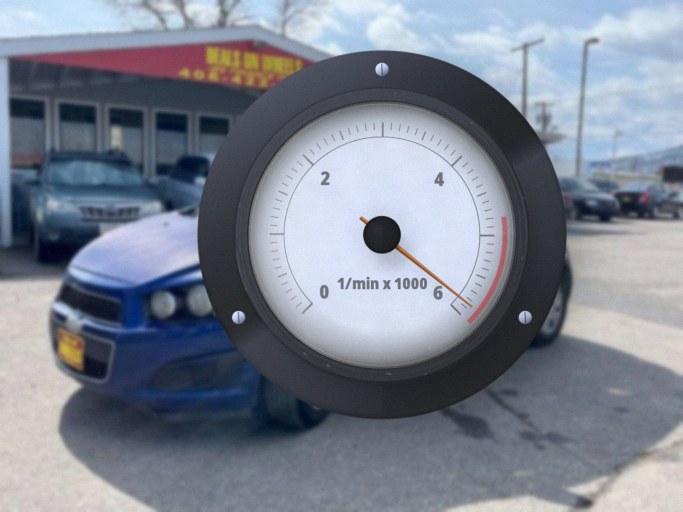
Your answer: 5850 rpm
